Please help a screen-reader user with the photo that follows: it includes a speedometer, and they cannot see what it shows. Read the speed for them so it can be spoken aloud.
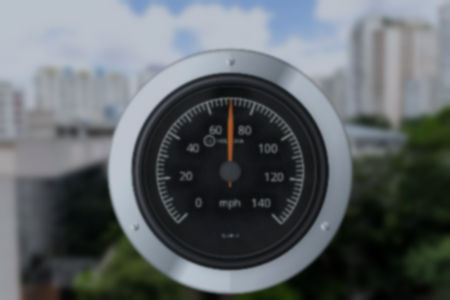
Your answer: 70 mph
